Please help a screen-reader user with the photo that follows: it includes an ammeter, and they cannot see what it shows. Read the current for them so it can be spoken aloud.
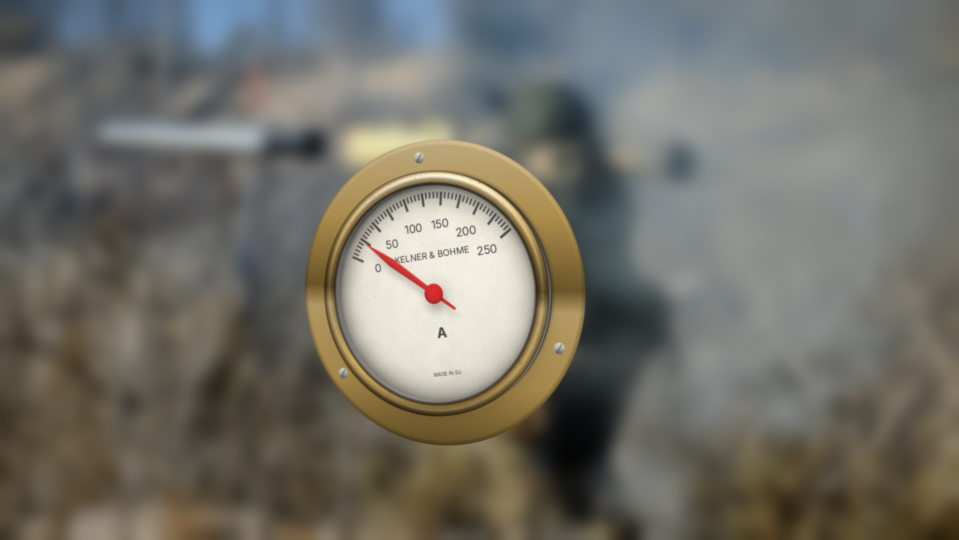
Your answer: 25 A
